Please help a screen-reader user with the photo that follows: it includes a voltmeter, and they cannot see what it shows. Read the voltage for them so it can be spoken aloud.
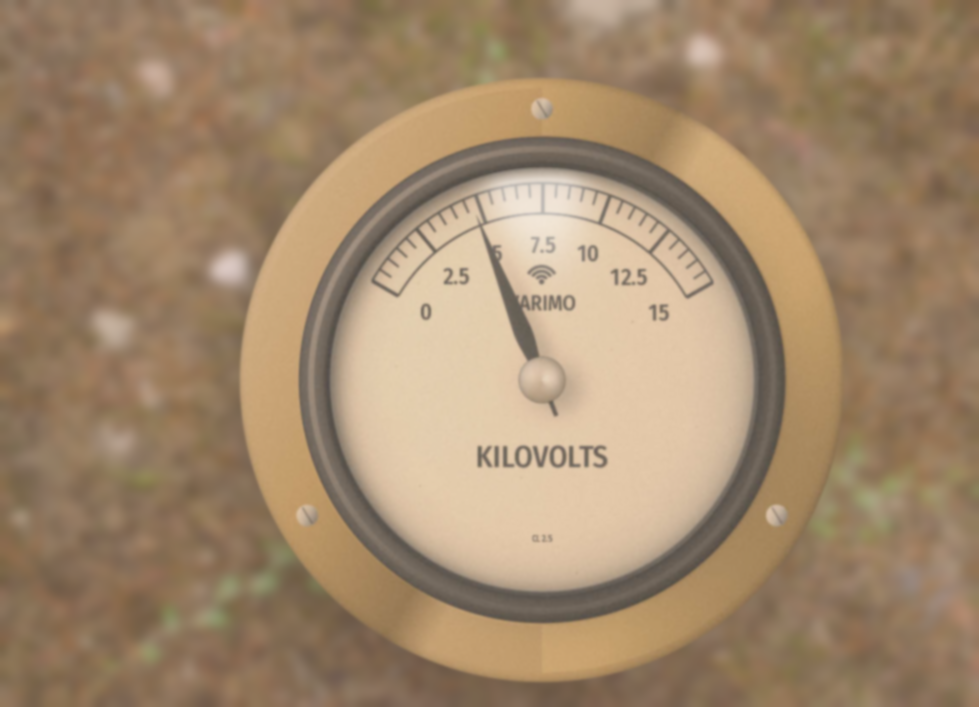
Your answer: 4.75 kV
